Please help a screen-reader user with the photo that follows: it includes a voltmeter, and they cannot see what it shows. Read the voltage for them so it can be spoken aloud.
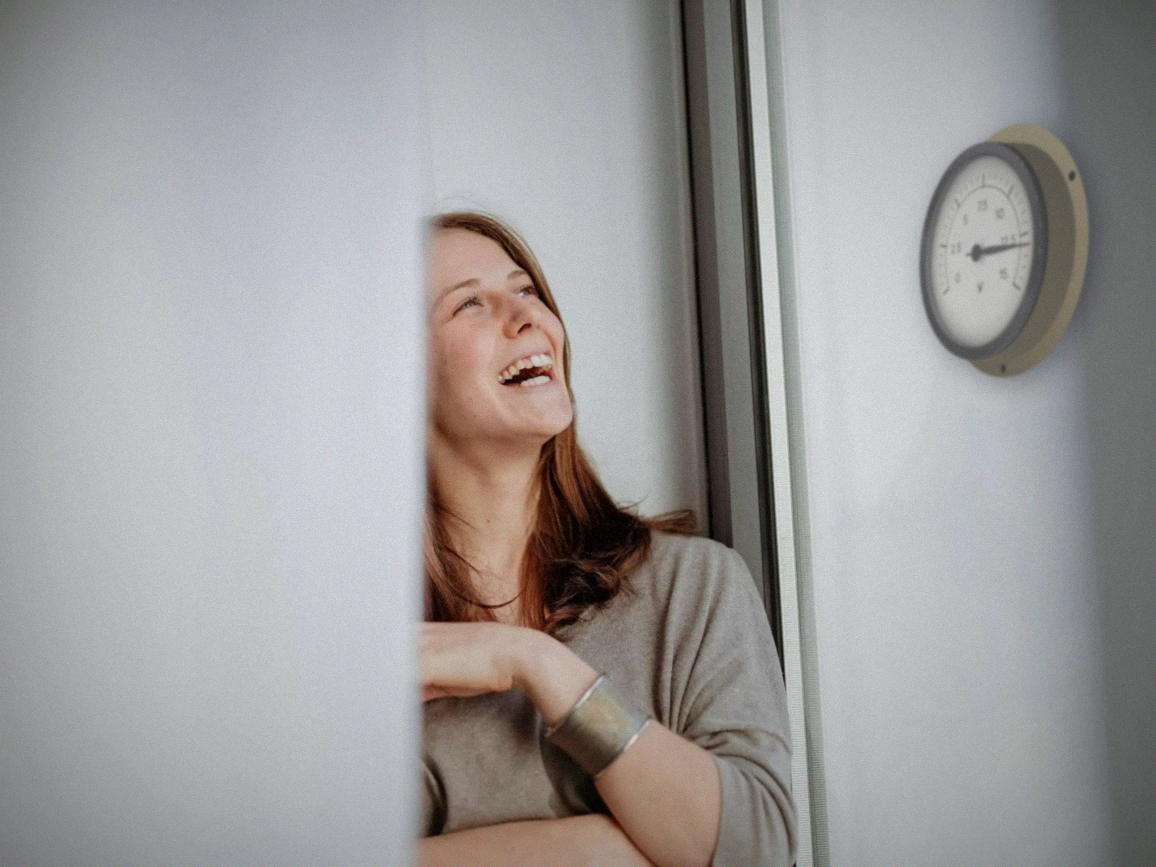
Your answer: 13 V
